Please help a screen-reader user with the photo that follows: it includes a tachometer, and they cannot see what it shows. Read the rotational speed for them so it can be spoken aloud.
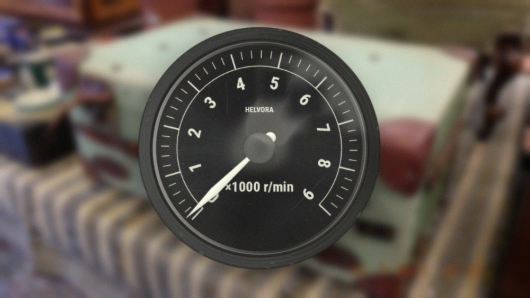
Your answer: 100 rpm
